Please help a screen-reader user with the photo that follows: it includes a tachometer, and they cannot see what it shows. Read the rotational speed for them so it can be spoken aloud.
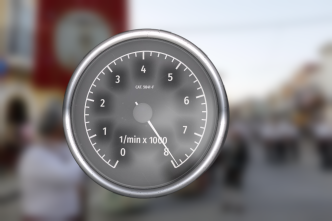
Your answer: 7900 rpm
